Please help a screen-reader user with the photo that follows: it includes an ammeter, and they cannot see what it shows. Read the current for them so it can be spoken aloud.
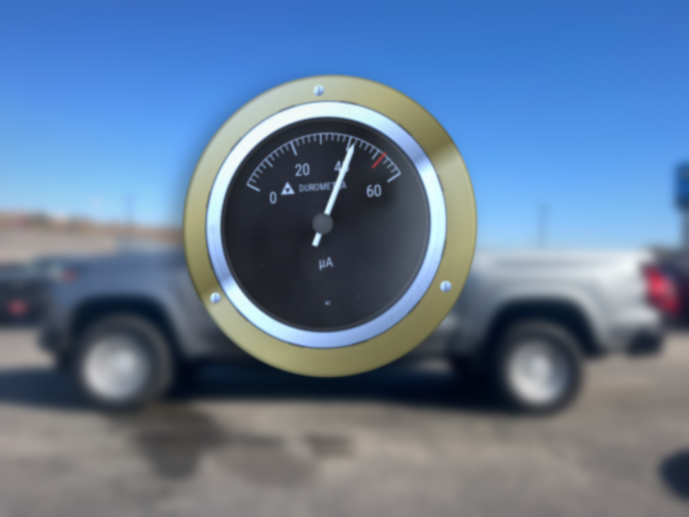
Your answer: 42 µA
